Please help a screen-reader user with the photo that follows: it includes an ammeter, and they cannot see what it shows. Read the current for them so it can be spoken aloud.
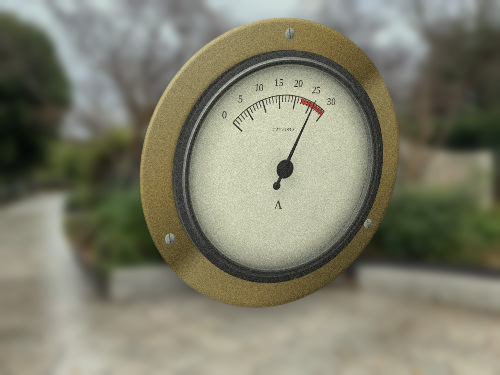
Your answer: 25 A
